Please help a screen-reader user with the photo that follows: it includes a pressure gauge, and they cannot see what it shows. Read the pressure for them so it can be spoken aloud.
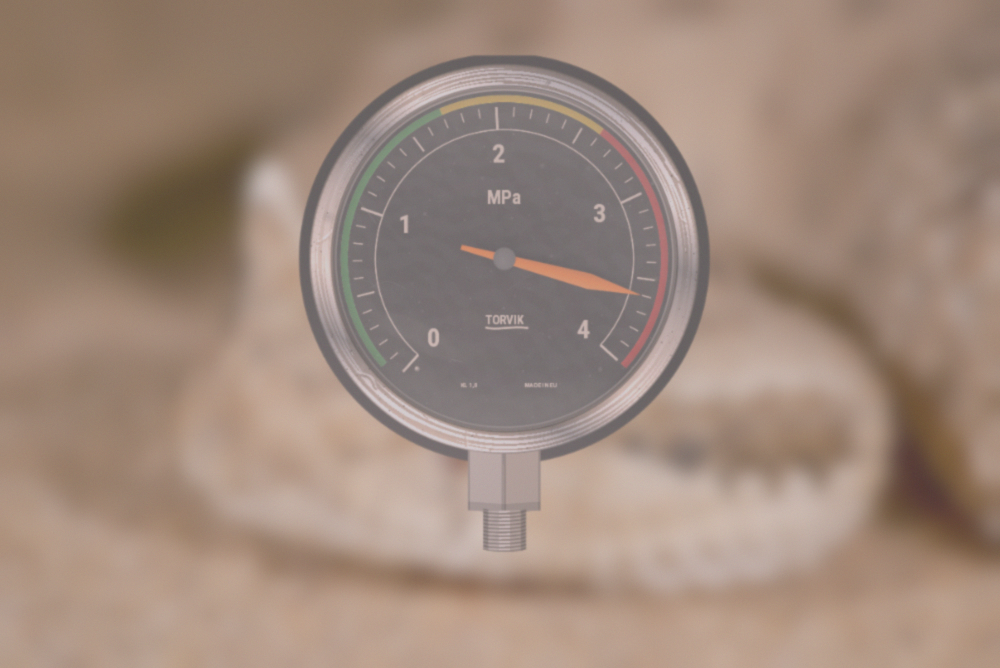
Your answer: 3.6 MPa
